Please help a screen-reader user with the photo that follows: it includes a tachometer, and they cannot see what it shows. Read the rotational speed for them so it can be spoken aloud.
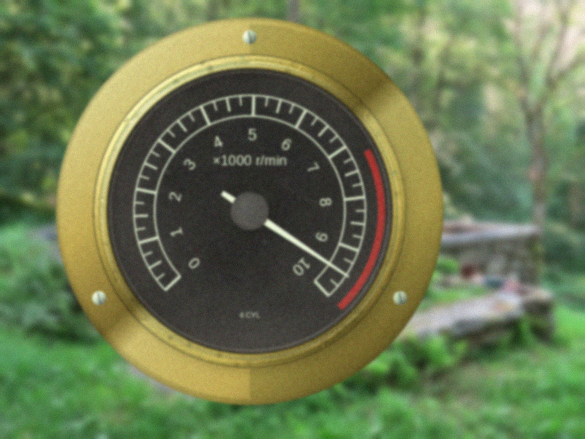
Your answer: 9500 rpm
